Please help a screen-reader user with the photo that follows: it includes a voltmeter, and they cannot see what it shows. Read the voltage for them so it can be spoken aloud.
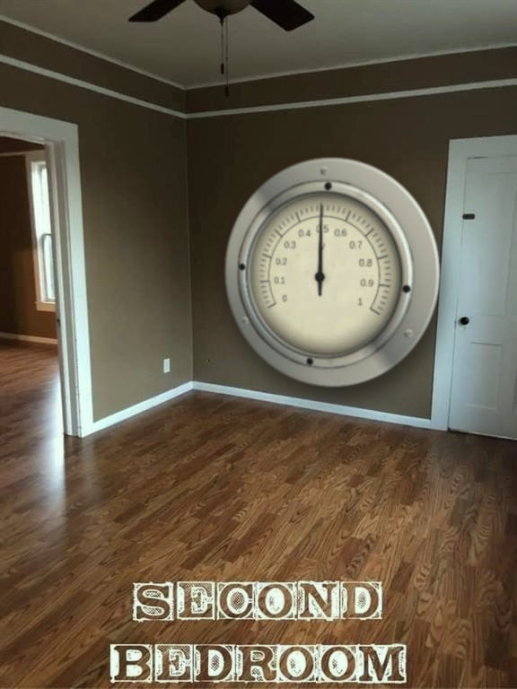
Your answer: 0.5 V
